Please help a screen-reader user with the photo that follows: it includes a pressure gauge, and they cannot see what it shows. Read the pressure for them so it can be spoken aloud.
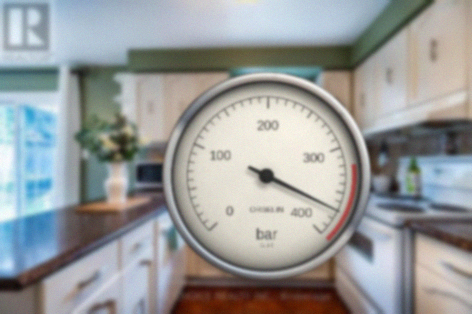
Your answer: 370 bar
